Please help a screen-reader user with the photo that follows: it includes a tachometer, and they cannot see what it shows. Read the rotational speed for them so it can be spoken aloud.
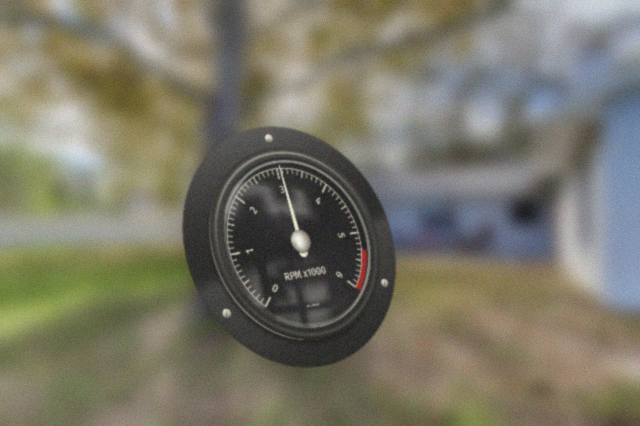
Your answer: 3000 rpm
